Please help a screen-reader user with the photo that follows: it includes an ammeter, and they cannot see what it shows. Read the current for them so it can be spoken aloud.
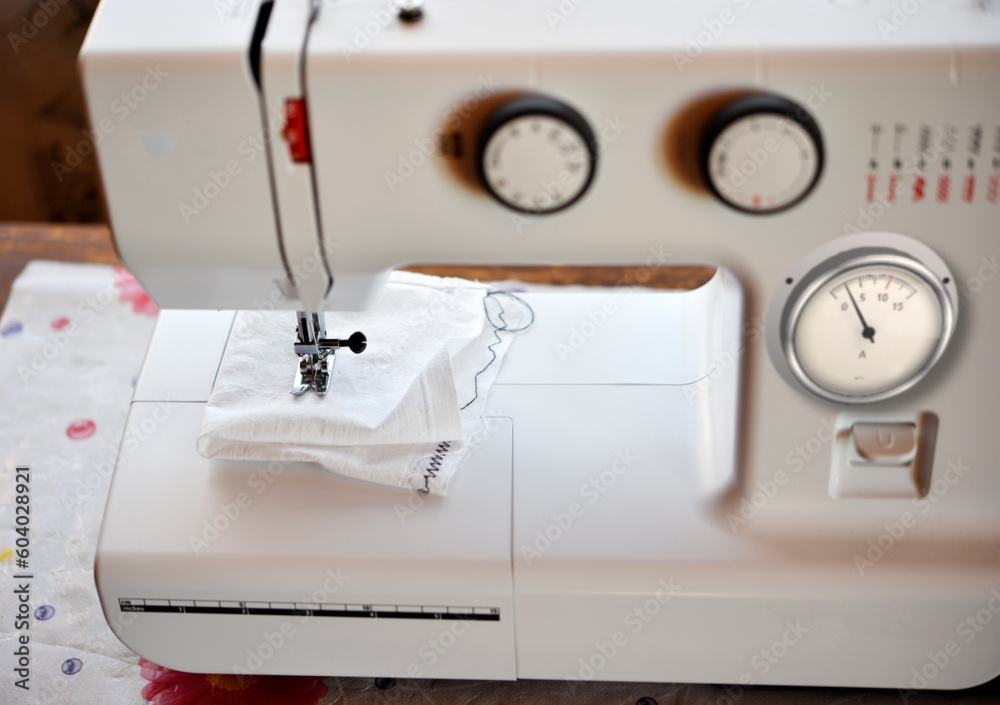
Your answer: 2.5 A
